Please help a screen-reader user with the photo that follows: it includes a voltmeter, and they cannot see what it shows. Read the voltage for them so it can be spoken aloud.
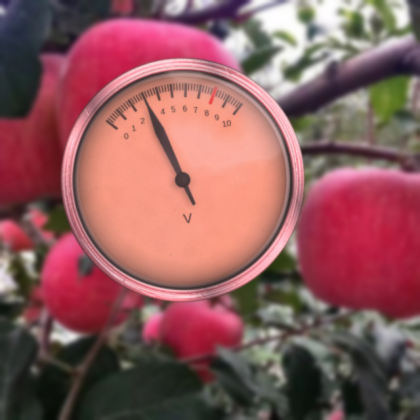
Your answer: 3 V
